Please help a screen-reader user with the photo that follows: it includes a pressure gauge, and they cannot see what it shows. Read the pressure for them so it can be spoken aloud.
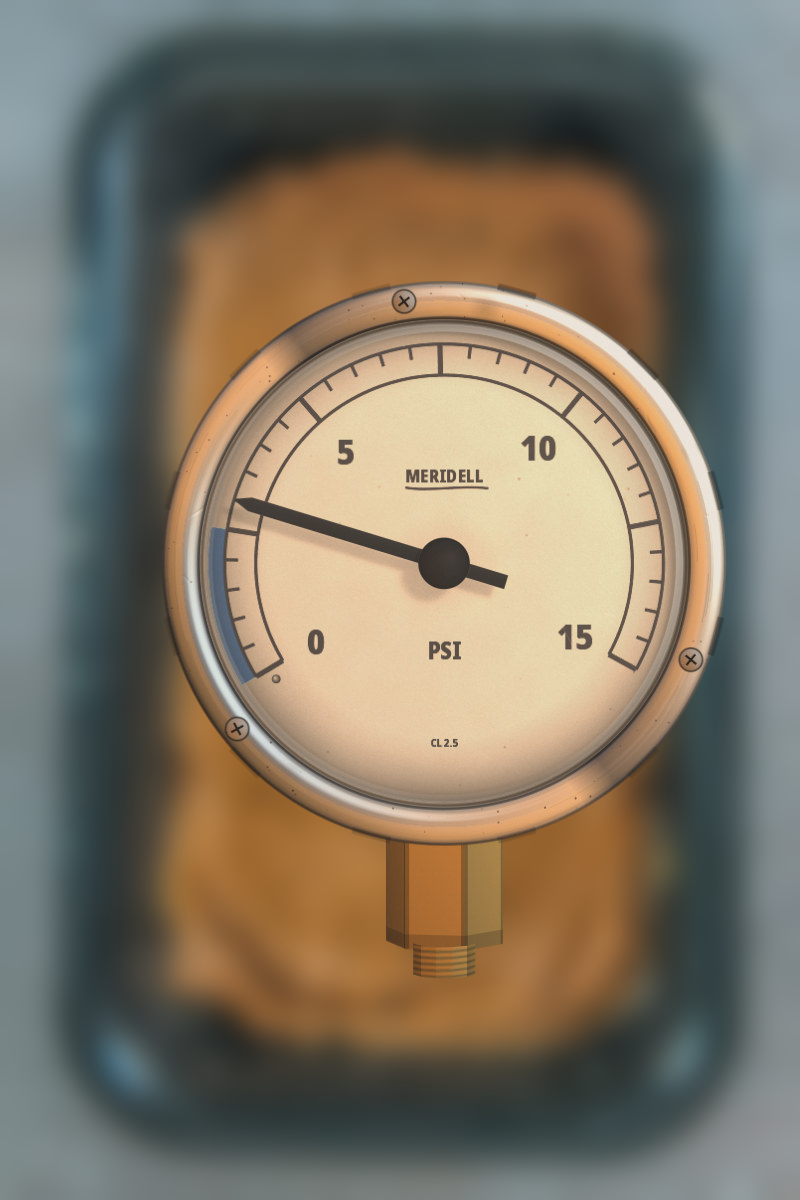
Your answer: 3 psi
